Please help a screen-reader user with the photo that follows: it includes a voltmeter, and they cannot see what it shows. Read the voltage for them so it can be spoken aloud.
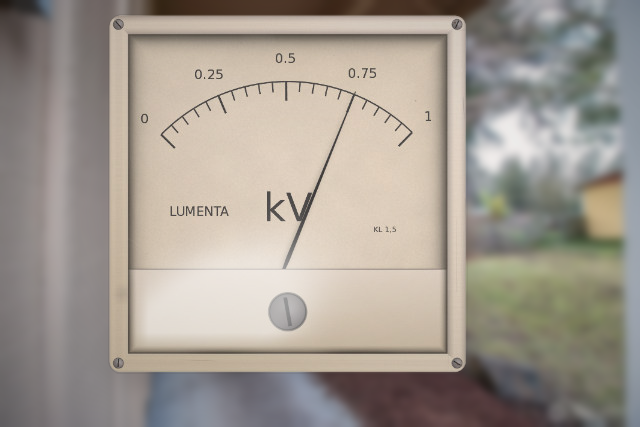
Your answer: 0.75 kV
